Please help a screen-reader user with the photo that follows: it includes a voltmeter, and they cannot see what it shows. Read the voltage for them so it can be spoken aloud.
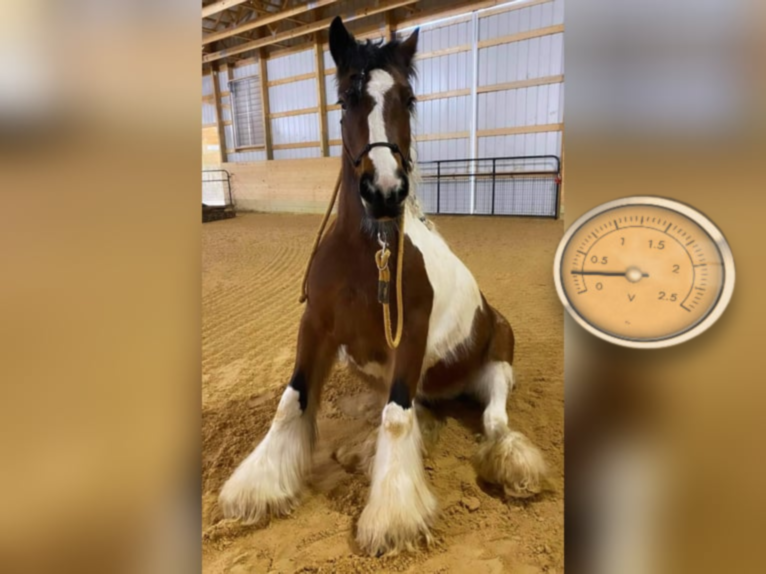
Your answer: 0.25 V
